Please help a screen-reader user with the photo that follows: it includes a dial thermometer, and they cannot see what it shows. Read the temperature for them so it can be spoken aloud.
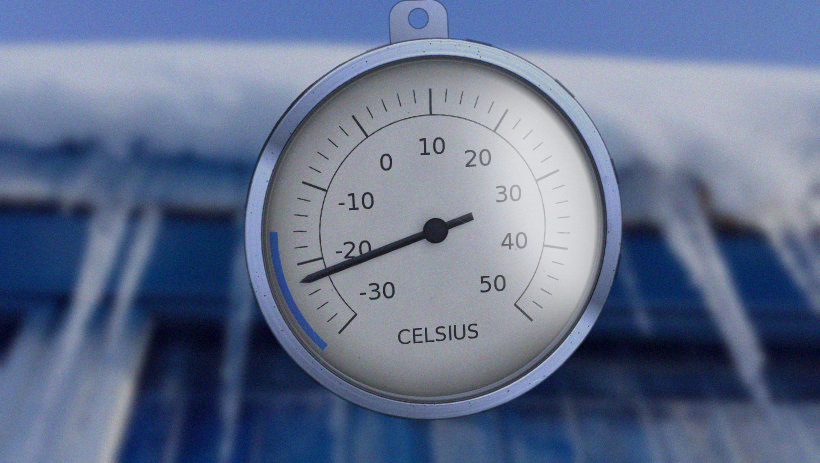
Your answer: -22 °C
